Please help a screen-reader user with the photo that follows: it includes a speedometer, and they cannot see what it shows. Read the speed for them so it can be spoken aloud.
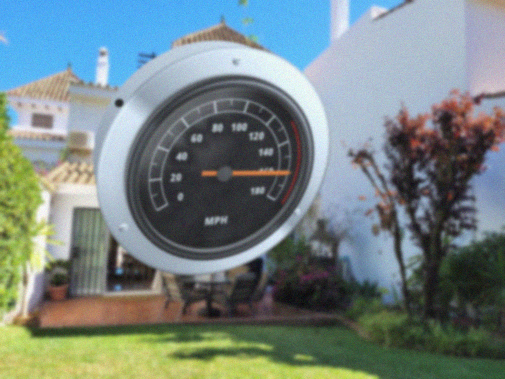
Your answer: 160 mph
